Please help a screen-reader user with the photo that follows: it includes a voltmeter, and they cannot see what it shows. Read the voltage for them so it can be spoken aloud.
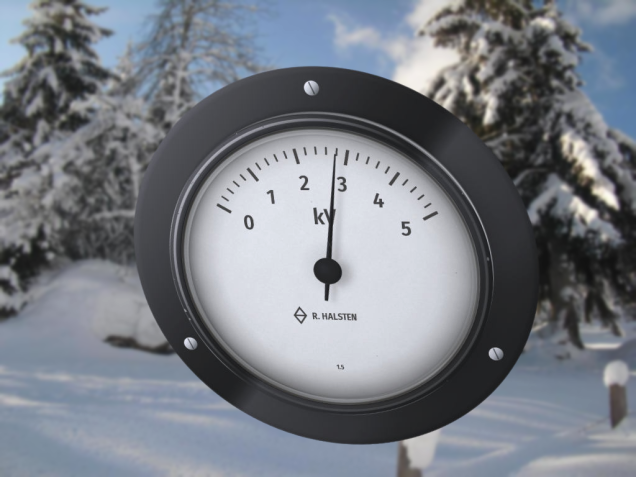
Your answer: 2.8 kV
